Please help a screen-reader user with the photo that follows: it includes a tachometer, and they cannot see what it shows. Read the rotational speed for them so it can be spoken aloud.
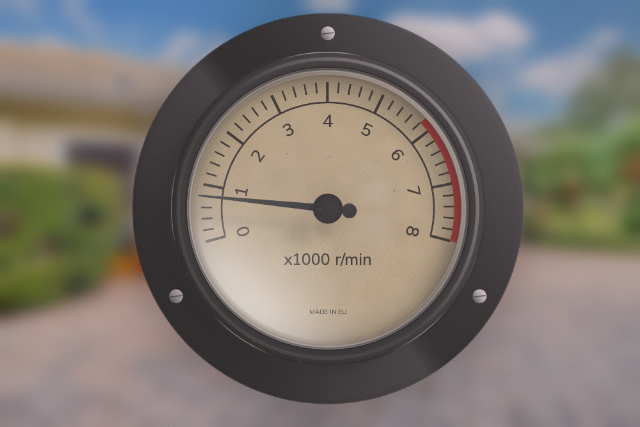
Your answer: 800 rpm
